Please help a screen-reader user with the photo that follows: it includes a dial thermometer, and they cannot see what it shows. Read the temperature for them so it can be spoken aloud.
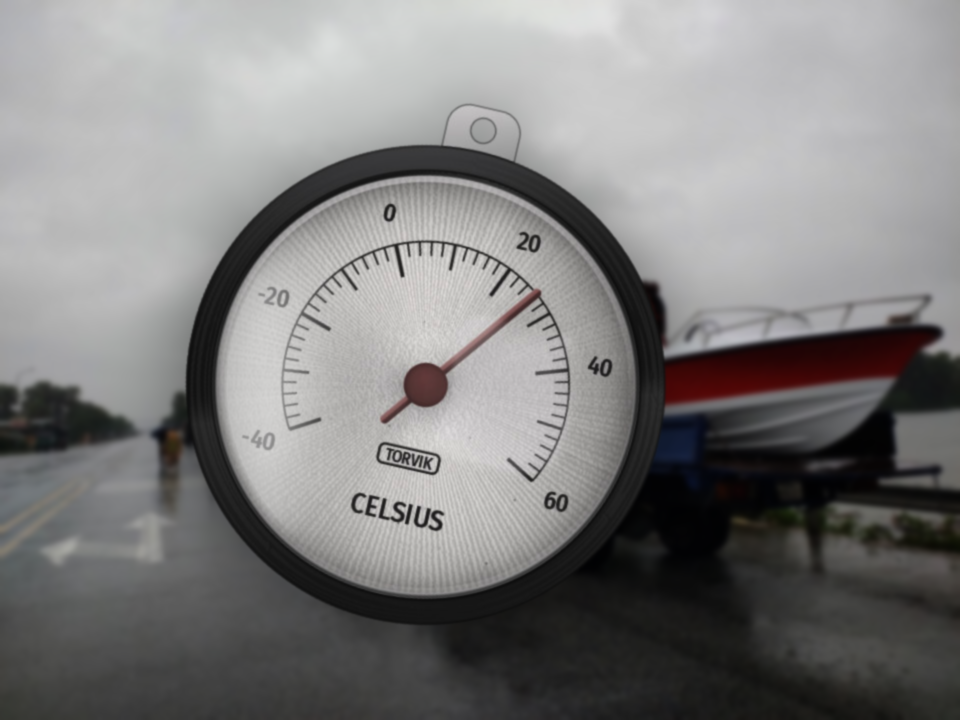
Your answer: 26 °C
